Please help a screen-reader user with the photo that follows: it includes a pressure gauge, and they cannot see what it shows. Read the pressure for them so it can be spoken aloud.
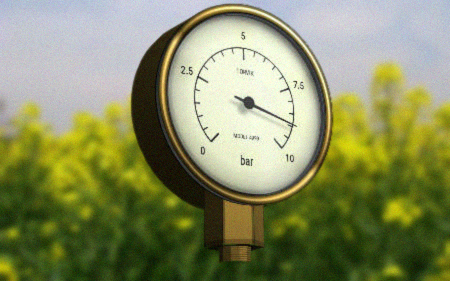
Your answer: 9 bar
